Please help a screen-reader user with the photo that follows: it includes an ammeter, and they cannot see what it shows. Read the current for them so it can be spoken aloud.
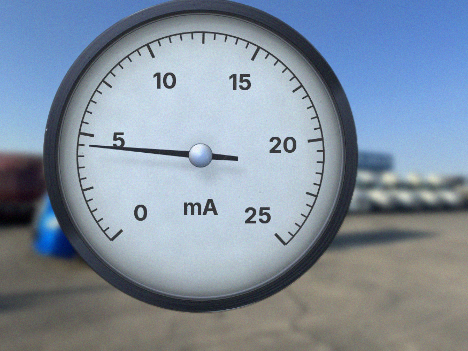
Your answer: 4.5 mA
